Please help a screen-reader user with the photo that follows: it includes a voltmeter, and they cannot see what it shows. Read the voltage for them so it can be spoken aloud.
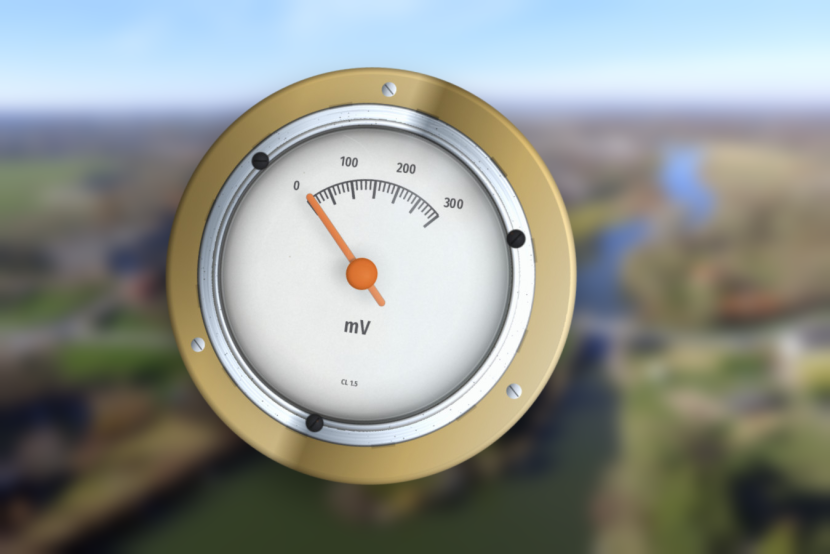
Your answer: 10 mV
